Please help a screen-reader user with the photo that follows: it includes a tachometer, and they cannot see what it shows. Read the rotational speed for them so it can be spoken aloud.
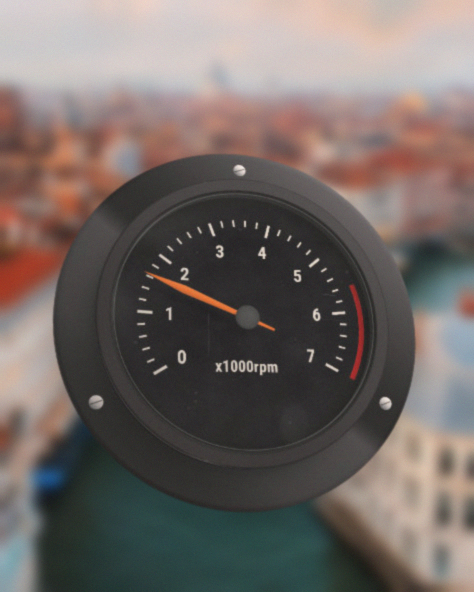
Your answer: 1600 rpm
